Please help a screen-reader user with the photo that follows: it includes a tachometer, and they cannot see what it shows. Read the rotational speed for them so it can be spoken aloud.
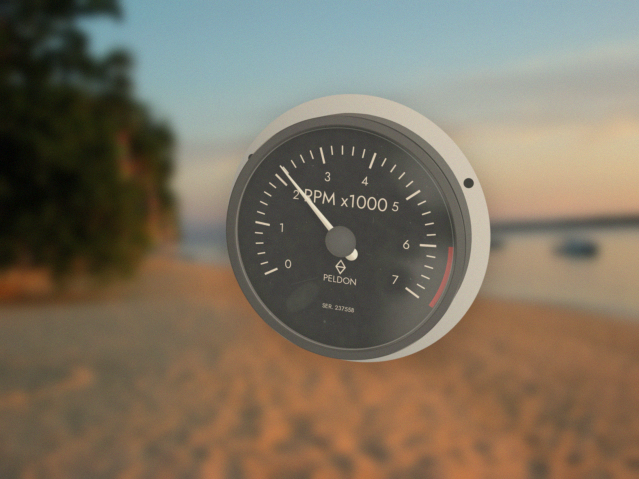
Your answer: 2200 rpm
